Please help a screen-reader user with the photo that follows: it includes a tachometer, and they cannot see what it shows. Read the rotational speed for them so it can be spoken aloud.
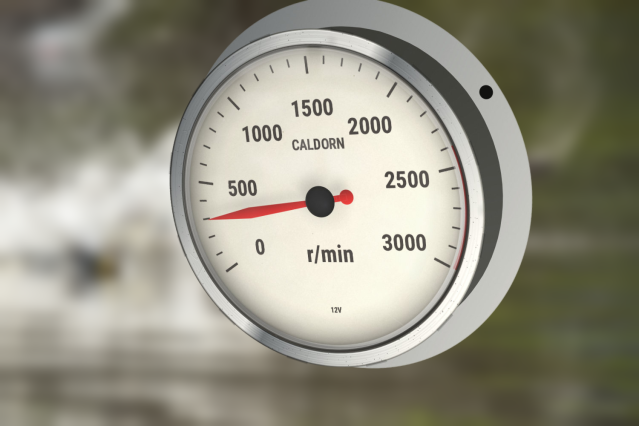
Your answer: 300 rpm
